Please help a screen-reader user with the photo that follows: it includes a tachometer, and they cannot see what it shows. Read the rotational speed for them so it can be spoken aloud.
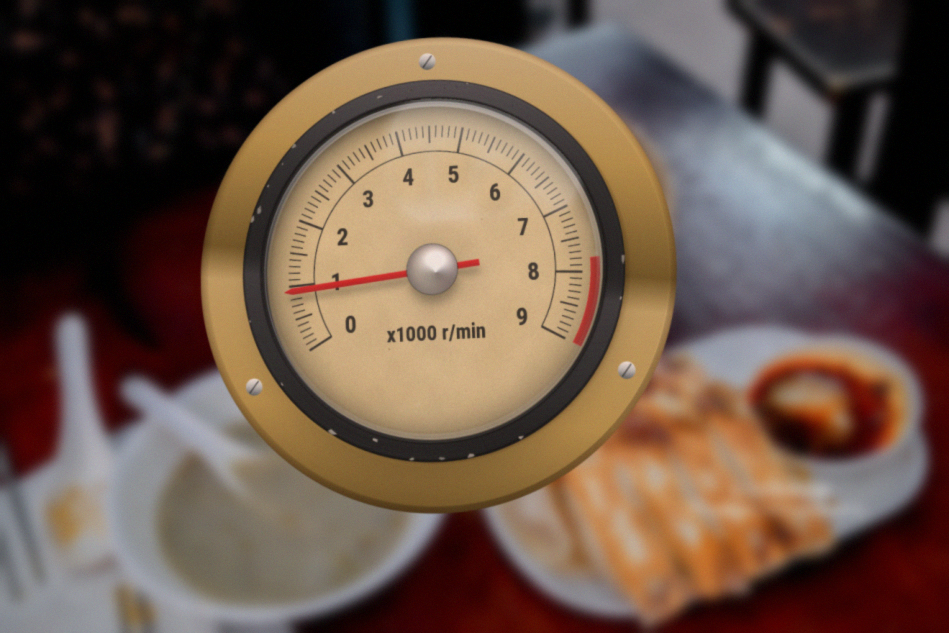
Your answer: 900 rpm
